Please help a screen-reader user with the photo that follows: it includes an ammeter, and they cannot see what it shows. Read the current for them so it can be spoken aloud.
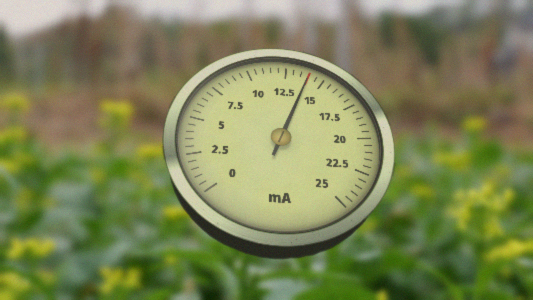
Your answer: 14 mA
